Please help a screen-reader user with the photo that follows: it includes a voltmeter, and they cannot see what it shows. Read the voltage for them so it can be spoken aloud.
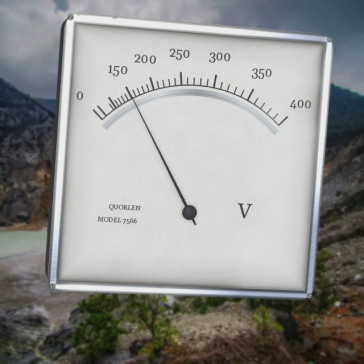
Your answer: 150 V
